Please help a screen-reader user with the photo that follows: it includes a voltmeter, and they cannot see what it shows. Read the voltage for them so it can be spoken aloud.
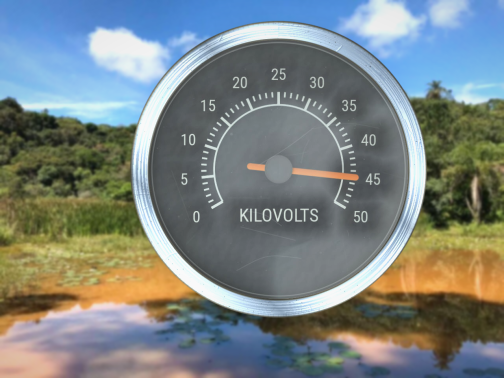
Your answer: 45 kV
